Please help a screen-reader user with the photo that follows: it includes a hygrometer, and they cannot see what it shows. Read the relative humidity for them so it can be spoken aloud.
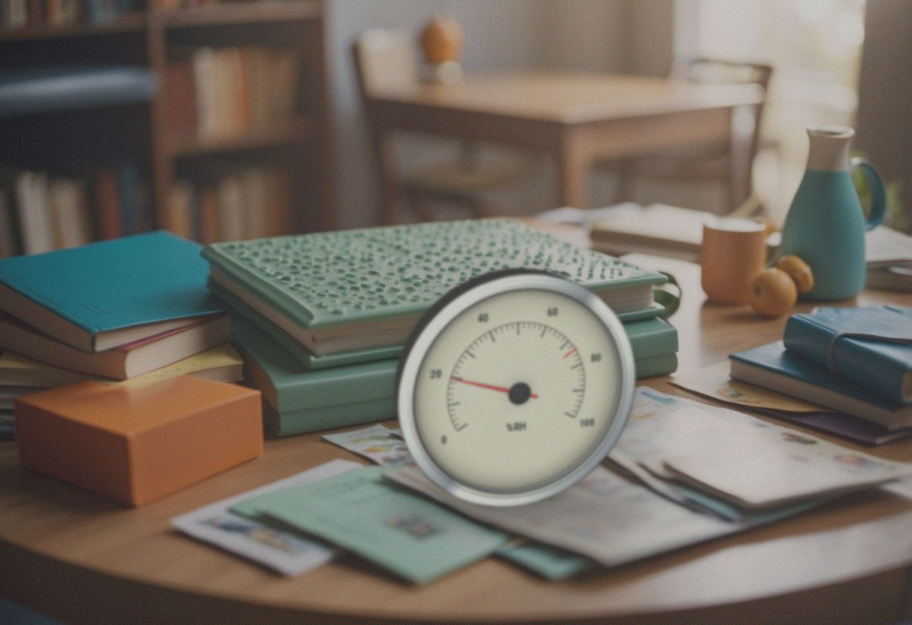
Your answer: 20 %
